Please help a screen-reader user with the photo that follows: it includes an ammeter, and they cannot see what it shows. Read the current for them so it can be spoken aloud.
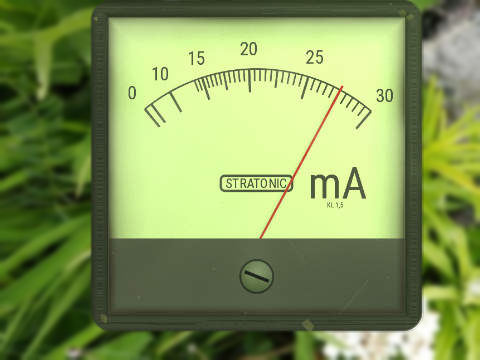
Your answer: 27.5 mA
